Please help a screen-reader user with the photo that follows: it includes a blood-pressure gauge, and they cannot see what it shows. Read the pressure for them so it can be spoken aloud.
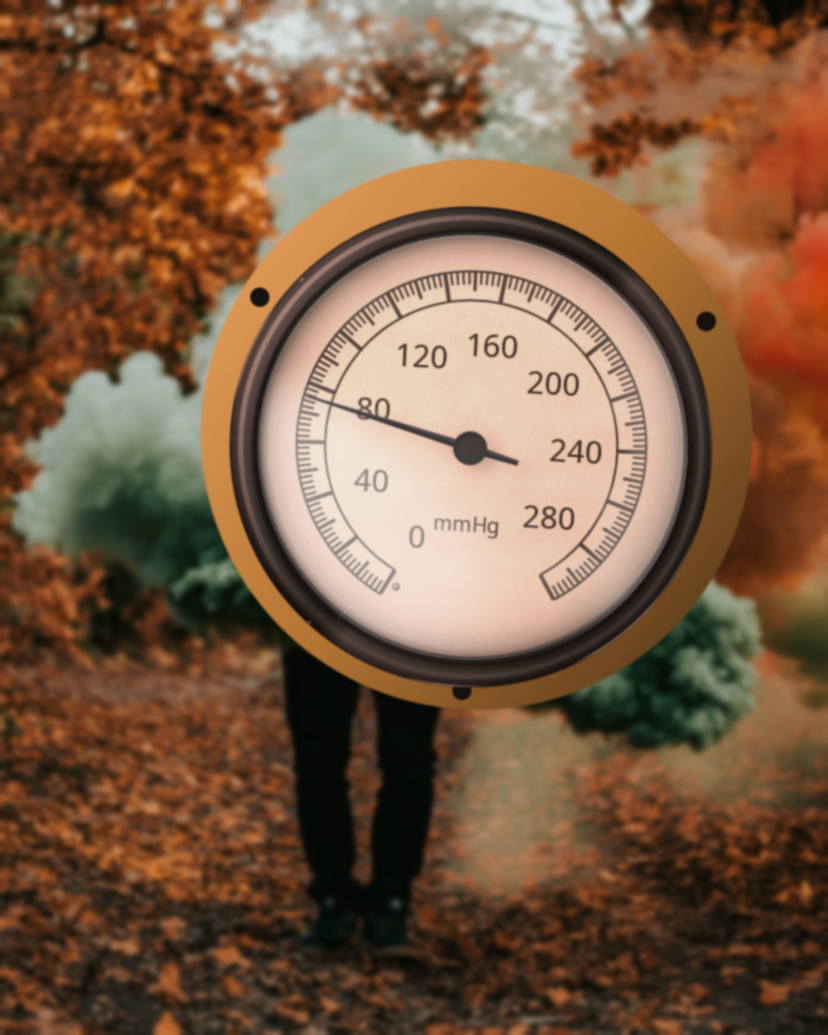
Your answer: 76 mmHg
